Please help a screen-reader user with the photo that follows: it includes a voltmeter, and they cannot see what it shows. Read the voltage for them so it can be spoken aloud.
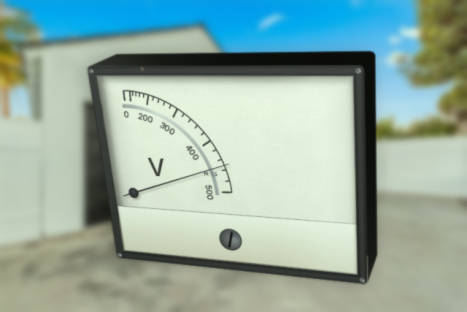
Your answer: 450 V
